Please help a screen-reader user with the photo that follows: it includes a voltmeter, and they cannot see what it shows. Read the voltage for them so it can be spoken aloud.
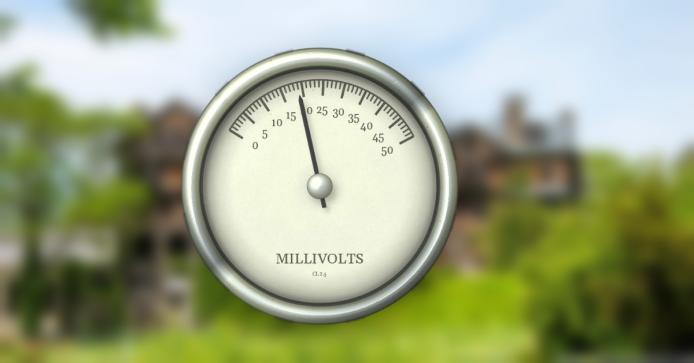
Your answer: 19 mV
